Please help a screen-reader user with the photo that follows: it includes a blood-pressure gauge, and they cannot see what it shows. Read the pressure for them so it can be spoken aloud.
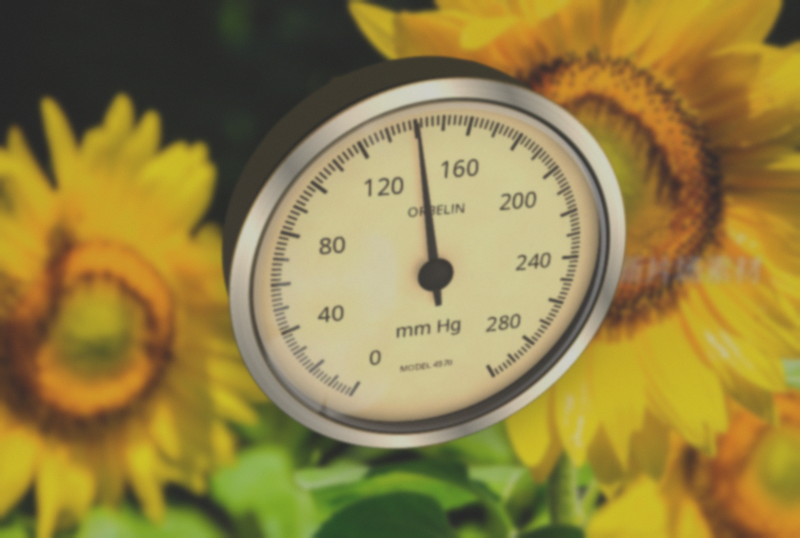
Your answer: 140 mmHg
